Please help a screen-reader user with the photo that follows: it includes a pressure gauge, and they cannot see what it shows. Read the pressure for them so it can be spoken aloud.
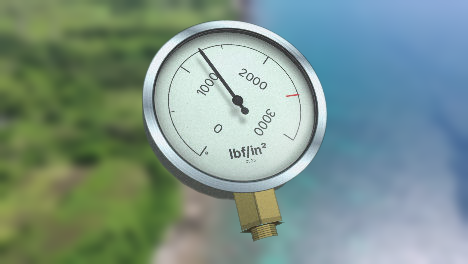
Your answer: 1250 psi
